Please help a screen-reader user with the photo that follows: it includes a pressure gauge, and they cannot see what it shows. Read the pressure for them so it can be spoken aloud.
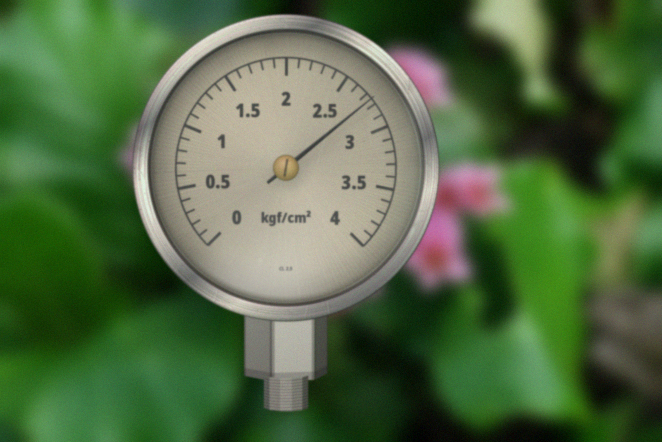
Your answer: 2.75 kg/cm²
